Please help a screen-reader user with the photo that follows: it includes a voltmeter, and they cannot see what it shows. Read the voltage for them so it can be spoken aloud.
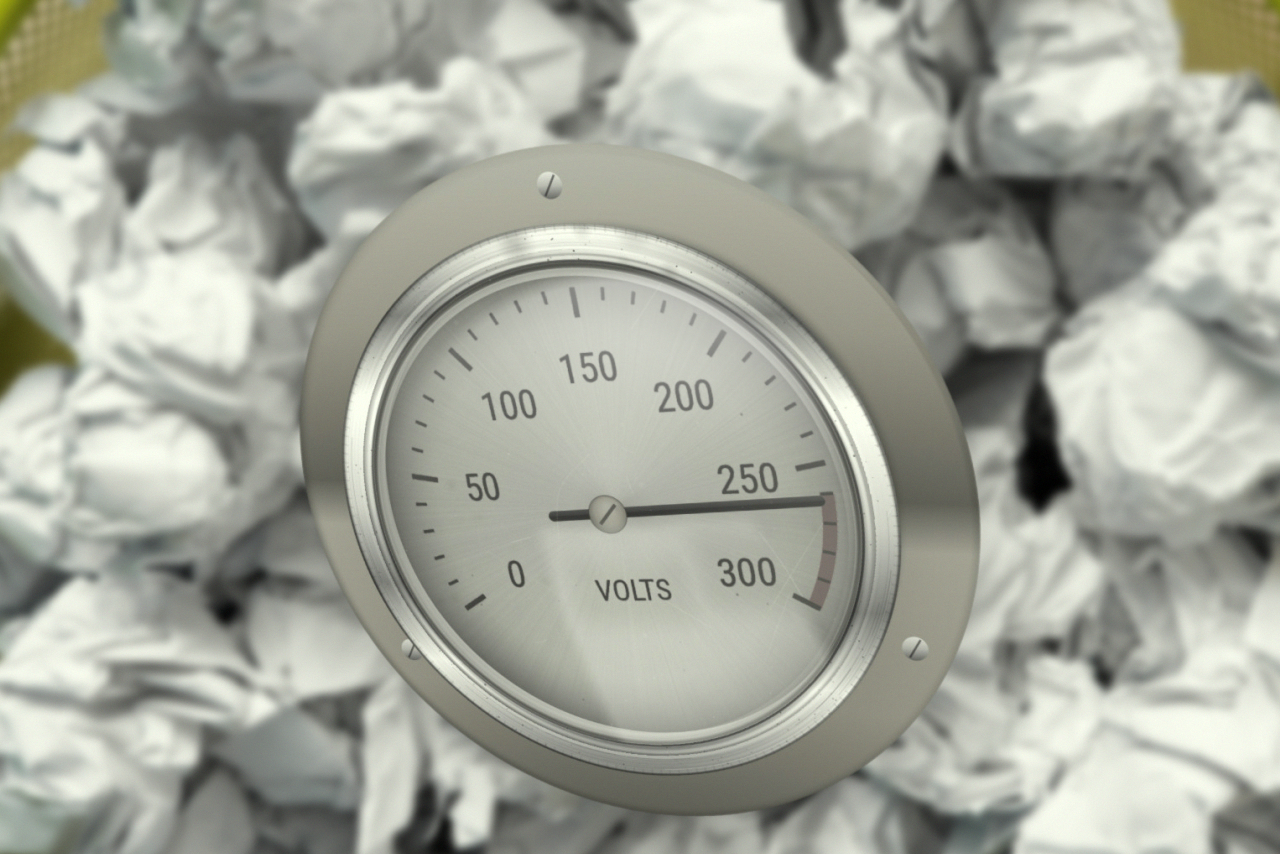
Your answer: 260 V
